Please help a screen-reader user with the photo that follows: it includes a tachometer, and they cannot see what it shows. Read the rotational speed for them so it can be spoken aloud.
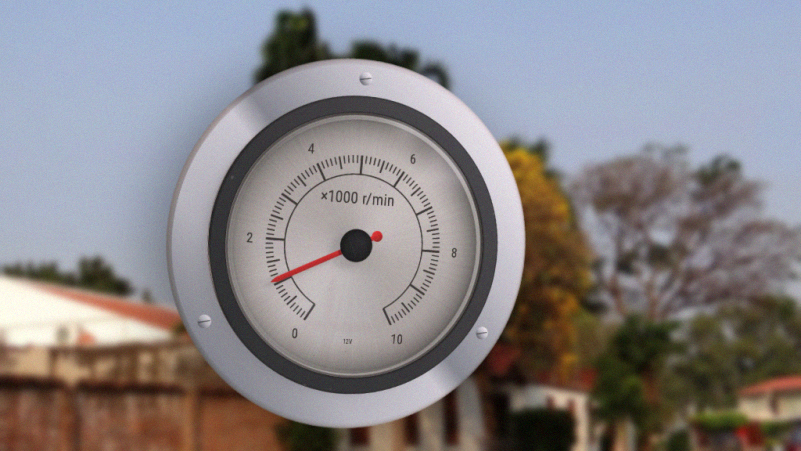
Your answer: 1100 rpm
